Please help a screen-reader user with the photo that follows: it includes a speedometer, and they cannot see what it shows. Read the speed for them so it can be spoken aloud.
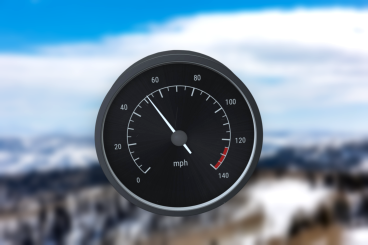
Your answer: 52.5 mph
